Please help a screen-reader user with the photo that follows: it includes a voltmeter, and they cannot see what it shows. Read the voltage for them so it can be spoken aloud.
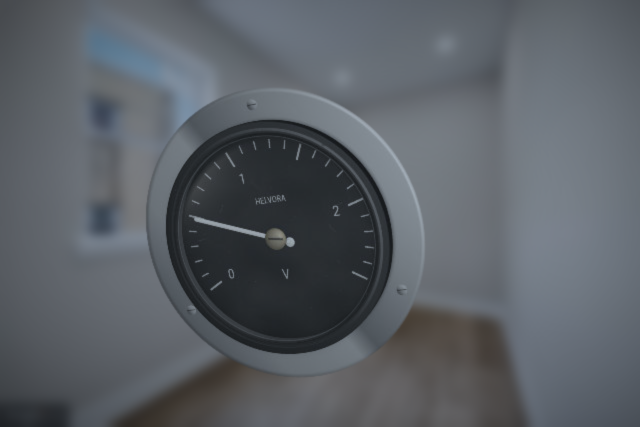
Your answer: 0.5 V
